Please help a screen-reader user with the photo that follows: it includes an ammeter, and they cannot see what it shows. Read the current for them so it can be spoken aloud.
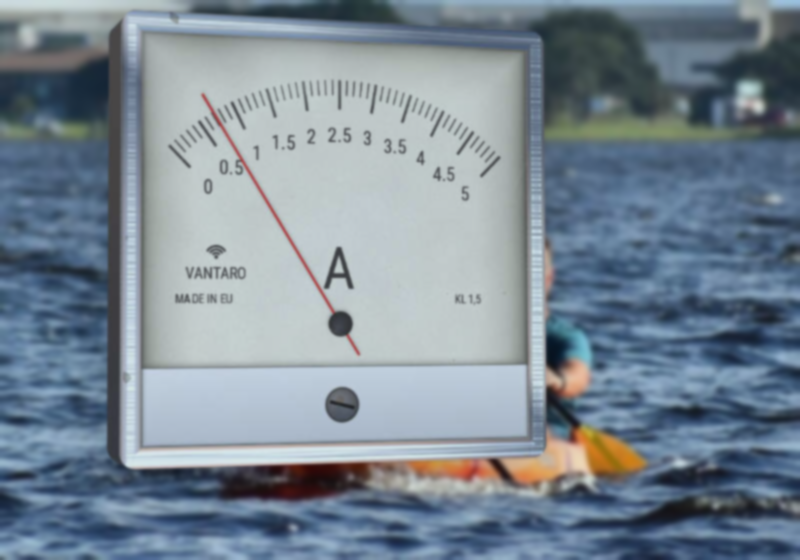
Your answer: 0.7 A
